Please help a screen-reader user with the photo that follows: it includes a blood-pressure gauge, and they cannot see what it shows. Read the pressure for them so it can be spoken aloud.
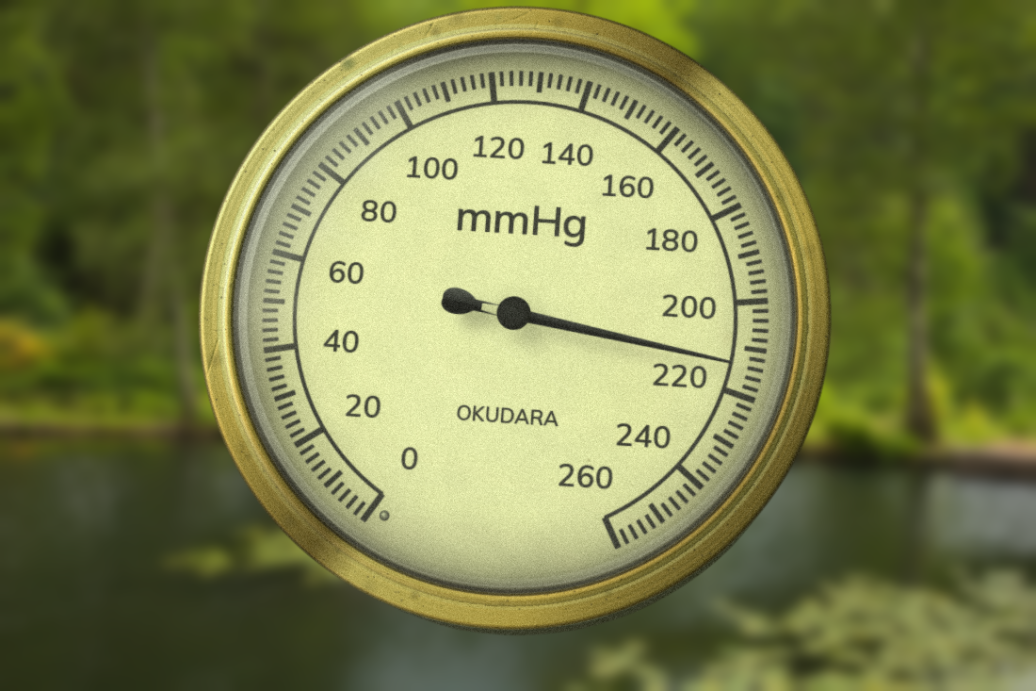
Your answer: 214 mmHg
